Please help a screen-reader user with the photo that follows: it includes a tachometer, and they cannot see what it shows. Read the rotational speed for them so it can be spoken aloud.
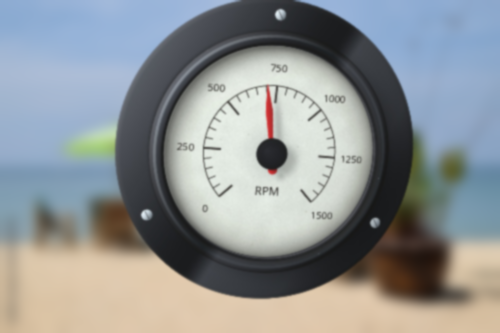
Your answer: 700 rpm
